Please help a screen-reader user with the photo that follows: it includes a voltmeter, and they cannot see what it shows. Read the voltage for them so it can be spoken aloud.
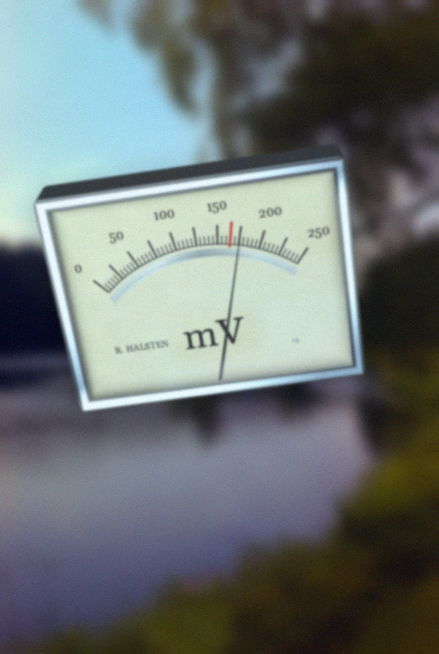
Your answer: 175 mV
